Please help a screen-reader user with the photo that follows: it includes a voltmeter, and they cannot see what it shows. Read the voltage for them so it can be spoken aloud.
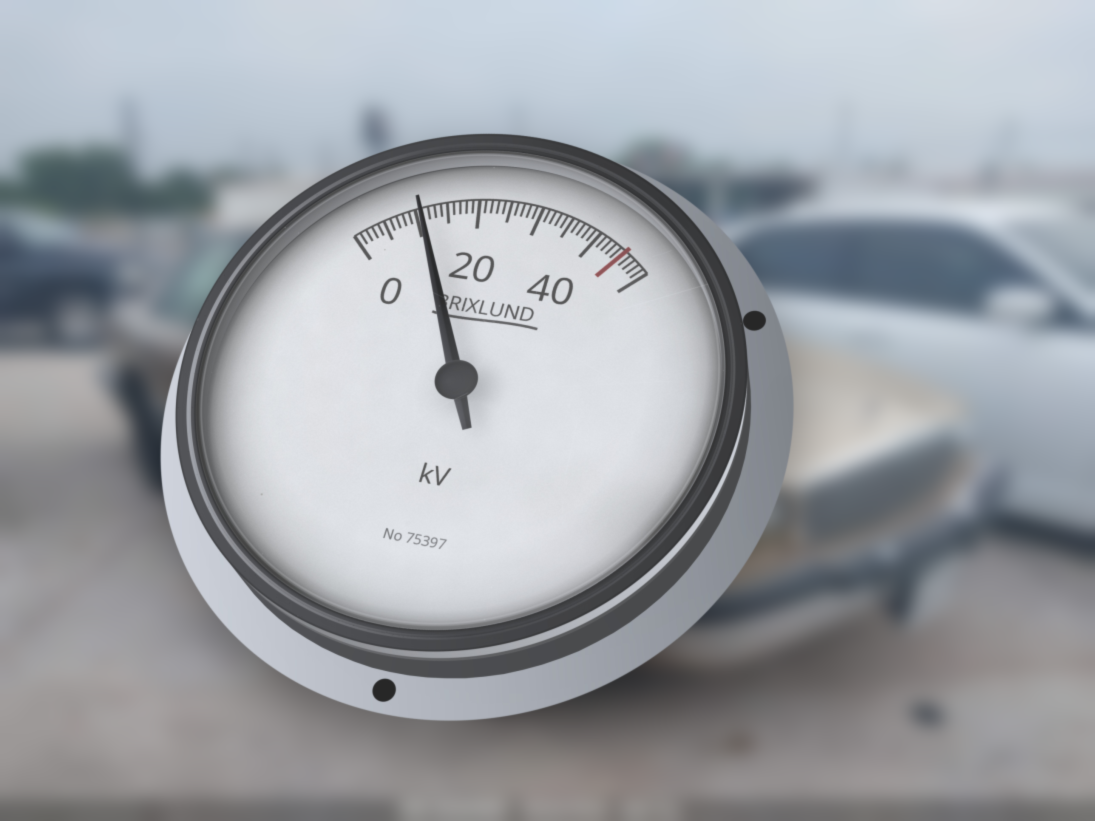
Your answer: 11 kV
